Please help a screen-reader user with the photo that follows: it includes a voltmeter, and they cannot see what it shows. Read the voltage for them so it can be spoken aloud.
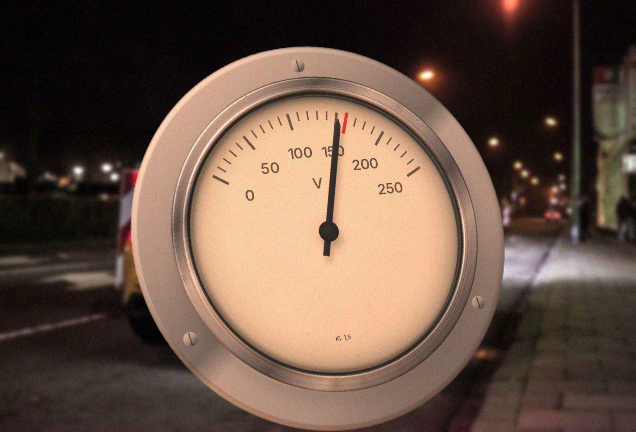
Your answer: 150 V
